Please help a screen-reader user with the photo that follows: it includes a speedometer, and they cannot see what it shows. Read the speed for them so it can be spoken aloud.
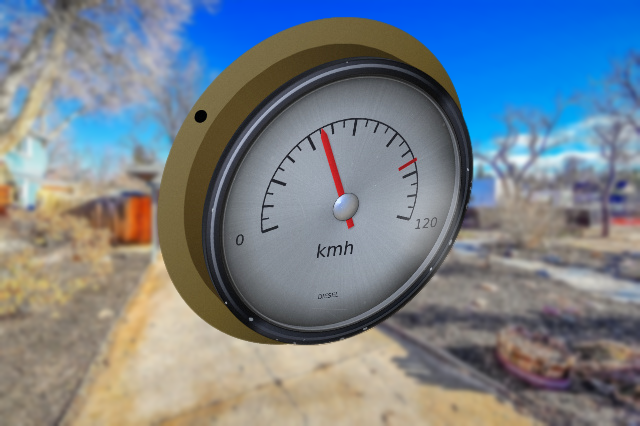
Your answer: 45 km/h
